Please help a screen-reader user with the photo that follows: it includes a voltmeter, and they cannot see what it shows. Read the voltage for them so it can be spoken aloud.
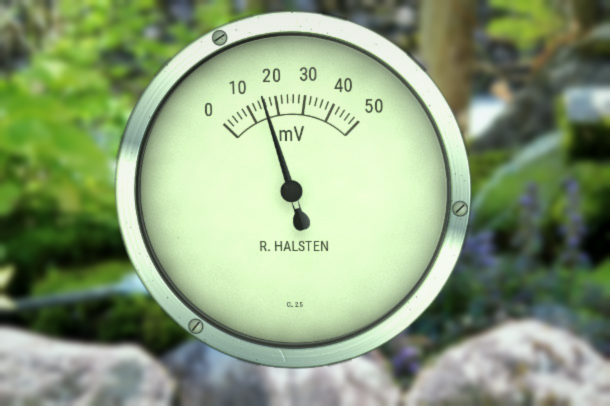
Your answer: 16 mV
